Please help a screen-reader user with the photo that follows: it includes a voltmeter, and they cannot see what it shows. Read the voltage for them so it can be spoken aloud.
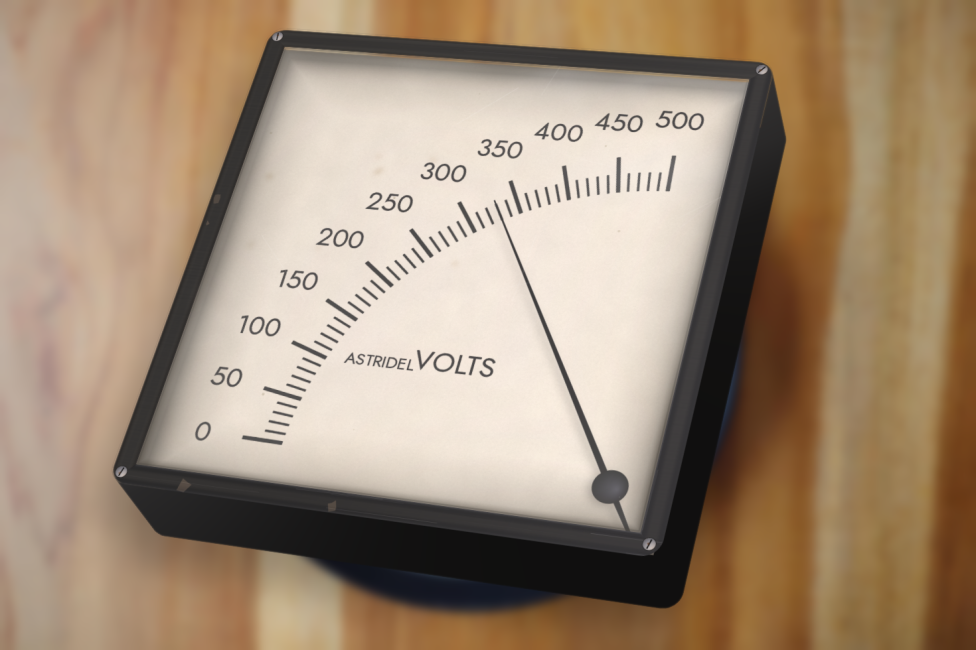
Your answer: 330 V
